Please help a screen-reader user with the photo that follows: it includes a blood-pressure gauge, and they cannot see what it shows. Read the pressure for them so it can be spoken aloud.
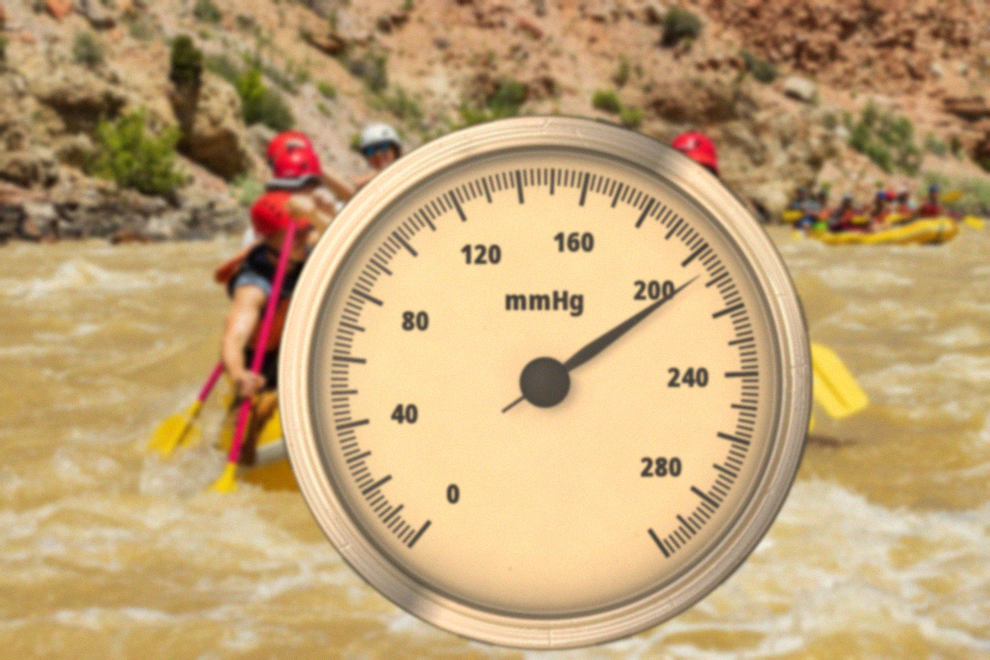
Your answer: 206 mmHg
